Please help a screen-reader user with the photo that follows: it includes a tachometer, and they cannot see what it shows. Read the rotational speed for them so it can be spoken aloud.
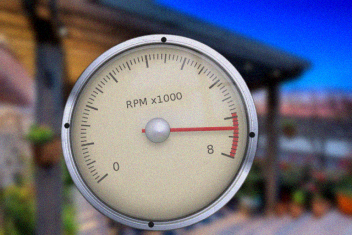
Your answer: 7300 rpm
